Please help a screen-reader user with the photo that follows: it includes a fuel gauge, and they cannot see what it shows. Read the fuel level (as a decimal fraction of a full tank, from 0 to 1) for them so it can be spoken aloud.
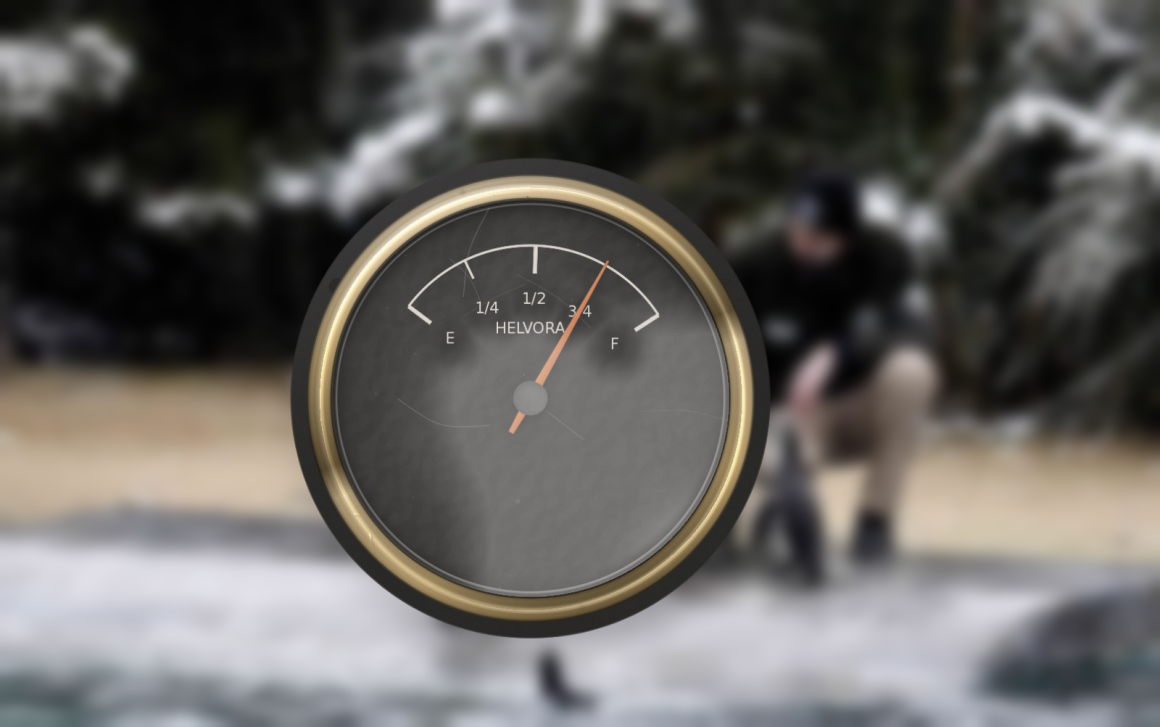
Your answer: 0.75
